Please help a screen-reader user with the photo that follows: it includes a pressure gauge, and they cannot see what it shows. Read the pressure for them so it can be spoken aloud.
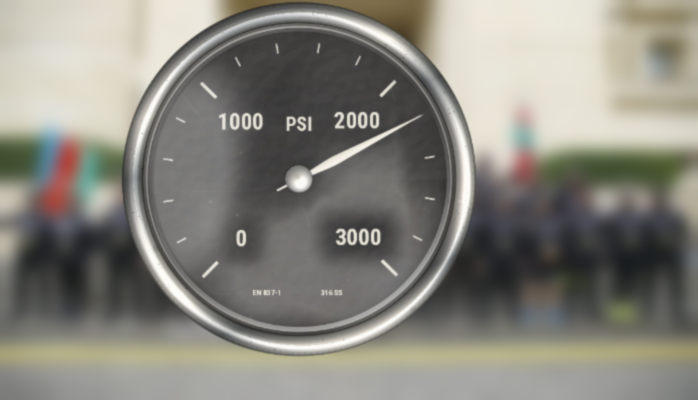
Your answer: 2200 psi
